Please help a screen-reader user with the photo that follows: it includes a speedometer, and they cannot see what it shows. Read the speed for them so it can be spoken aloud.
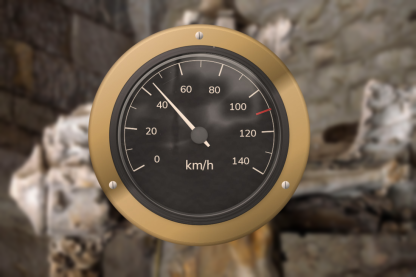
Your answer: 45 km/h
